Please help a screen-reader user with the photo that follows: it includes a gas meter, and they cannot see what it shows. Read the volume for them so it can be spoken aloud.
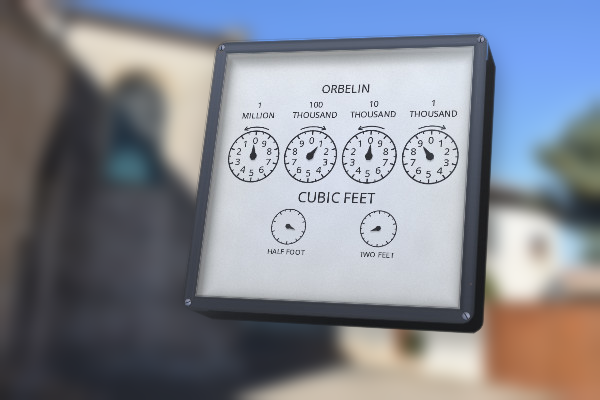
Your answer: 9900 ft³
